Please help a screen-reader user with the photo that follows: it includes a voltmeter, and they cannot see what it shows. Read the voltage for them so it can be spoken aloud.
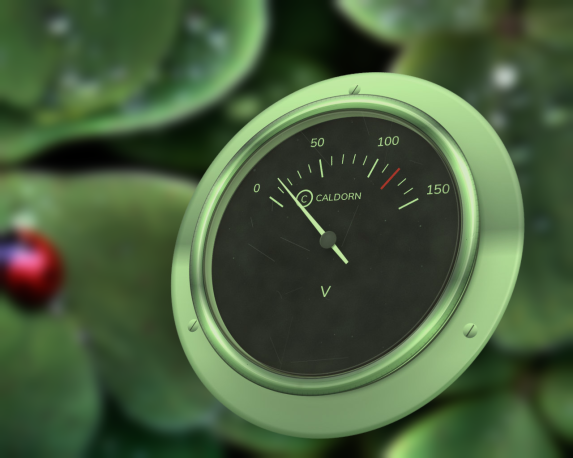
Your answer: 15 V
